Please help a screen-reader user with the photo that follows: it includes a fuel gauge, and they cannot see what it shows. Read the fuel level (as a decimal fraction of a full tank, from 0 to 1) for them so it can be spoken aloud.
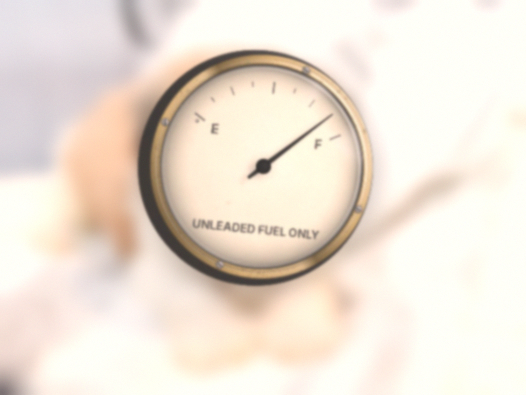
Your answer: 0.875
